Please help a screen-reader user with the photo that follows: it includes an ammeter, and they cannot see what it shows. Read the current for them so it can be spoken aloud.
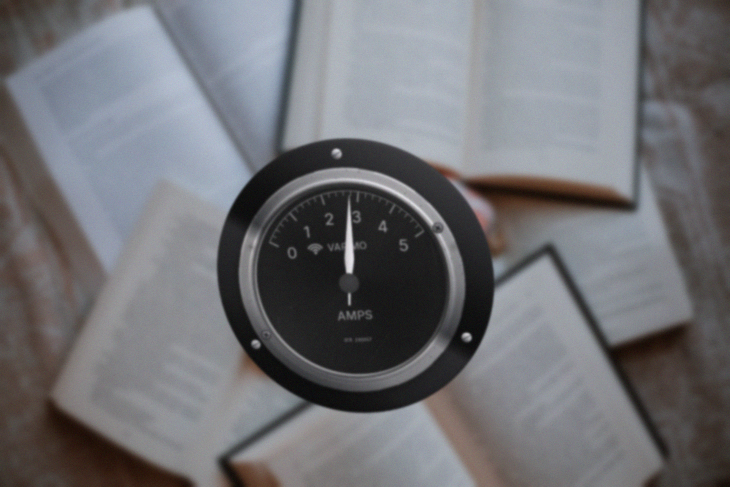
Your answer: 2.8 A
